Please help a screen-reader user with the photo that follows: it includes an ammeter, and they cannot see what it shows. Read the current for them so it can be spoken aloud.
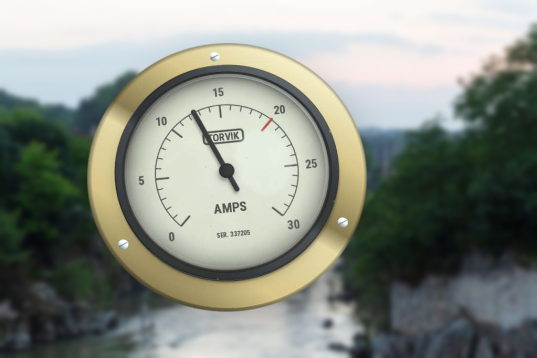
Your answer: 12.5 A
